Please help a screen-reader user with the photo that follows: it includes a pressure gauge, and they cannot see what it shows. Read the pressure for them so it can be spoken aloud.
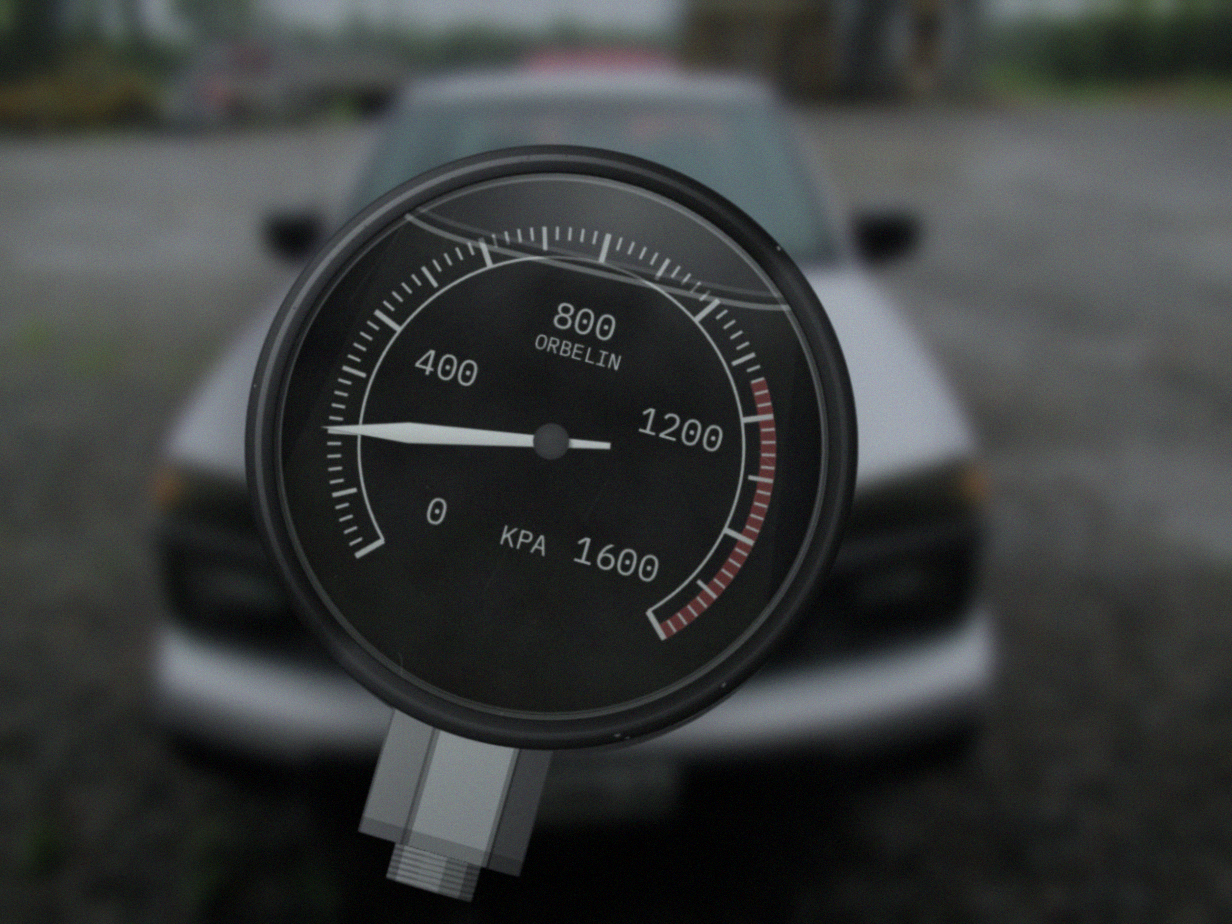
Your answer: 200 kPa
